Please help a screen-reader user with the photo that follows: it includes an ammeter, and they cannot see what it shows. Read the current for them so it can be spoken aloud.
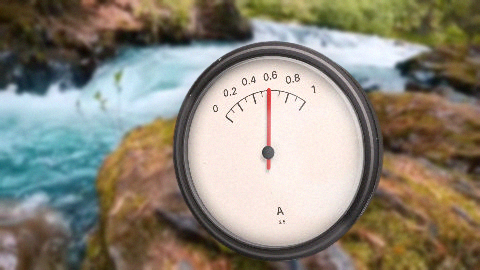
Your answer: 0.6 A
